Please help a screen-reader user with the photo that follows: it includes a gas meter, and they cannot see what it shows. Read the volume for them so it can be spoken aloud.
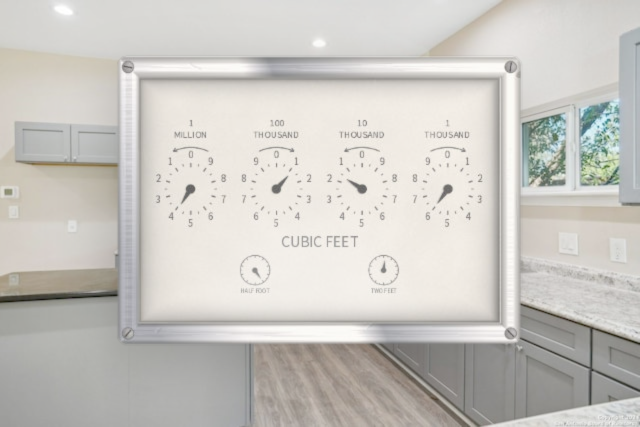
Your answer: 411600 ft³
